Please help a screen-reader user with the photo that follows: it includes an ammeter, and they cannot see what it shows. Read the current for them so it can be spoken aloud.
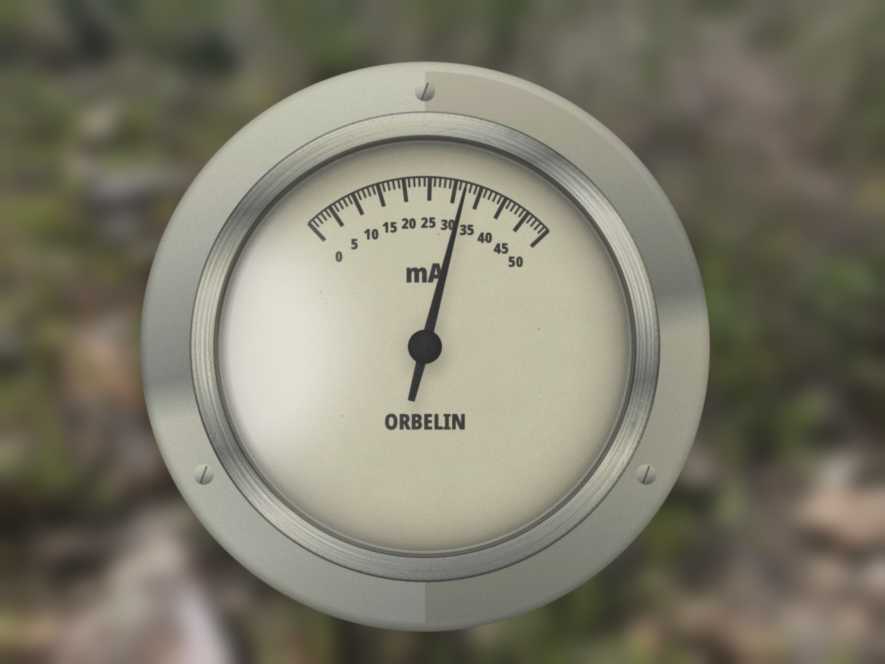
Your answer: 32 mA
